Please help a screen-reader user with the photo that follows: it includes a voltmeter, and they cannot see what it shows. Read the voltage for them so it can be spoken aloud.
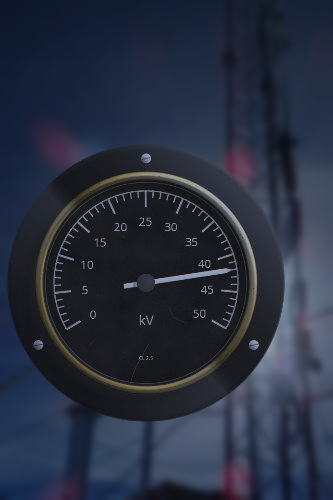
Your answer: 42 kV
